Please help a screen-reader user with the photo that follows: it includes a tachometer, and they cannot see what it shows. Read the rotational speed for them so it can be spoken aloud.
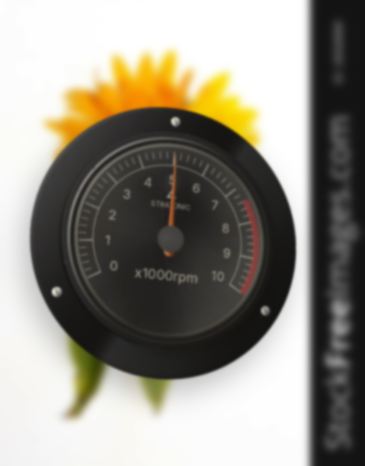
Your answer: 5000 rpm
